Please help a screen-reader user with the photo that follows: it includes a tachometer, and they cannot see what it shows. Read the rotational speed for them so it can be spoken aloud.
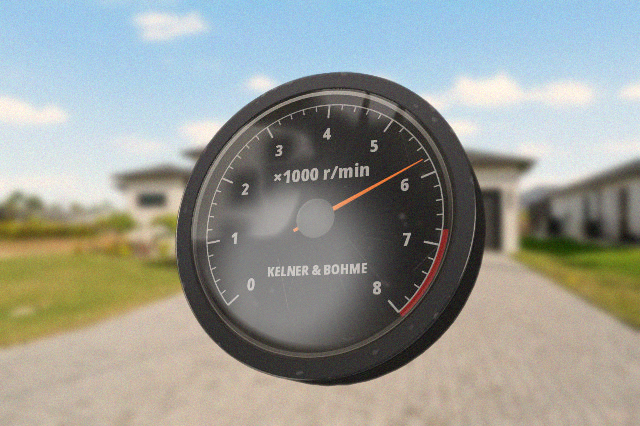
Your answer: 5800 rpm
